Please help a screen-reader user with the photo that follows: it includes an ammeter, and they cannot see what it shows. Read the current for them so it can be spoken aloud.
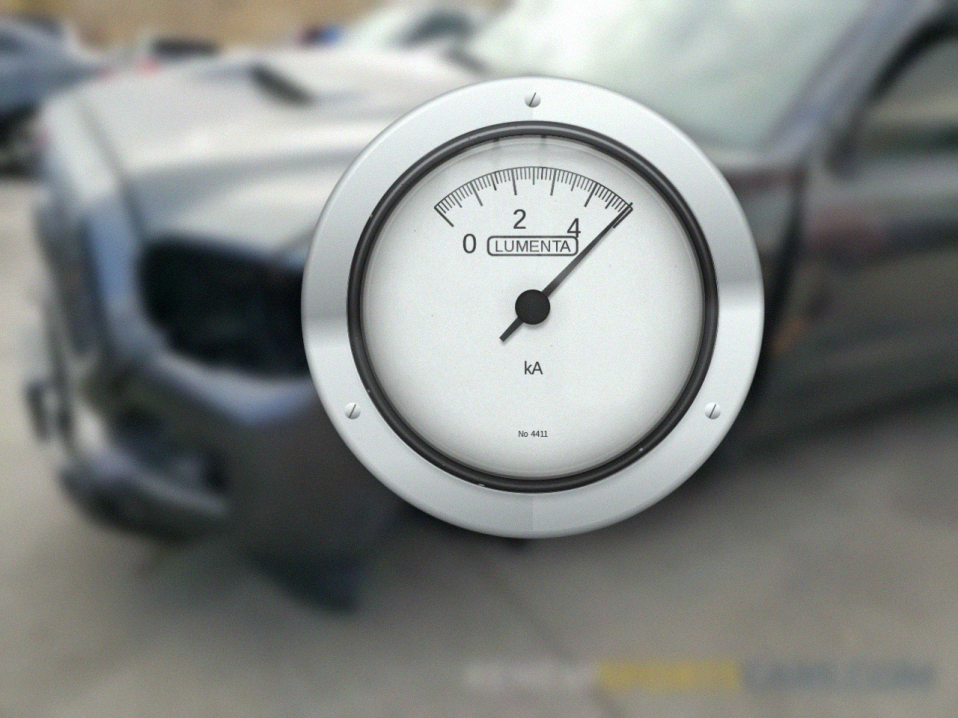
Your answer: 4.9 kA
